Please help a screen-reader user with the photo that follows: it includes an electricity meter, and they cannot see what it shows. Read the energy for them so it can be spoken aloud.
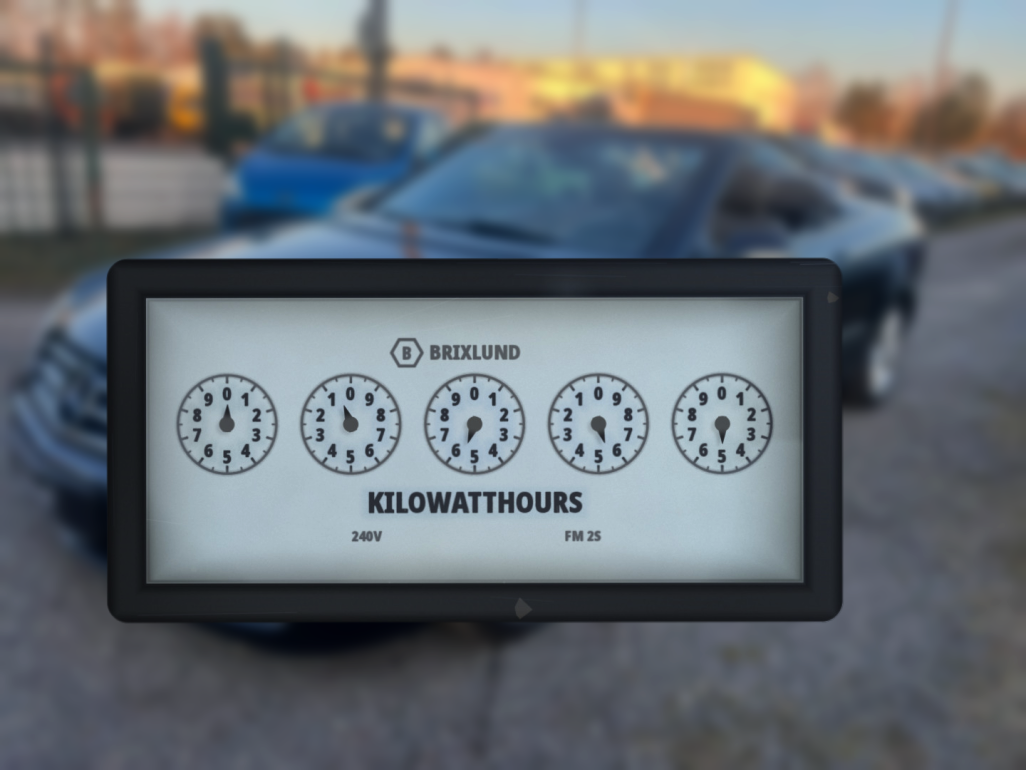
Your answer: 555 kWh
